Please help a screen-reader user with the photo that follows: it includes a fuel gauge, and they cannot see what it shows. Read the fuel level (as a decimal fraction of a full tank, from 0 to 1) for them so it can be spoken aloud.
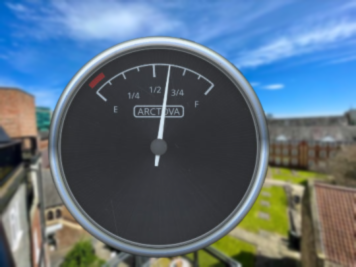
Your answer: 0.625
